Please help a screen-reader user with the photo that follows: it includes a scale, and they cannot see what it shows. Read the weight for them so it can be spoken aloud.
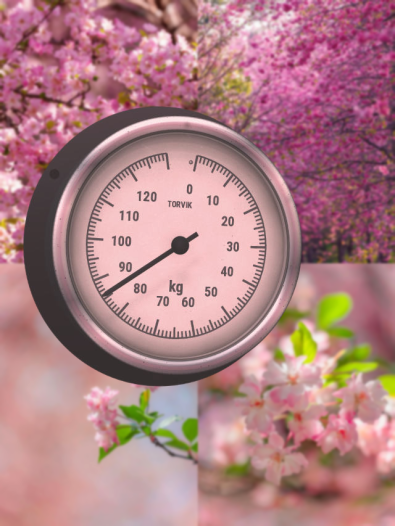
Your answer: 86 kg
